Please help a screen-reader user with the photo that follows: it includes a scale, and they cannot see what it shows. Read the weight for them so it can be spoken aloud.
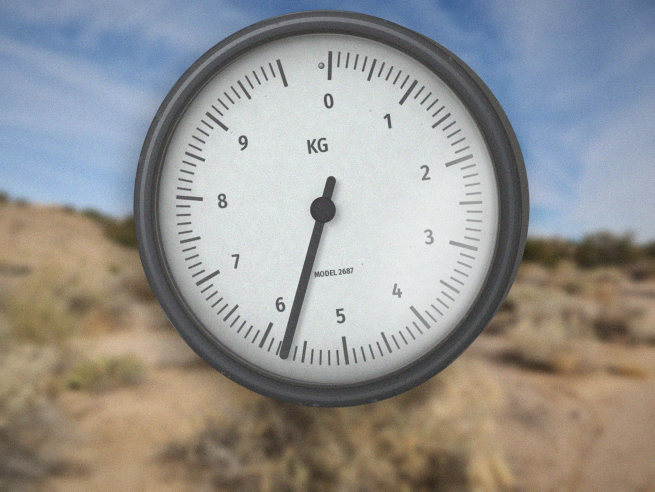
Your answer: 5.7 kg
